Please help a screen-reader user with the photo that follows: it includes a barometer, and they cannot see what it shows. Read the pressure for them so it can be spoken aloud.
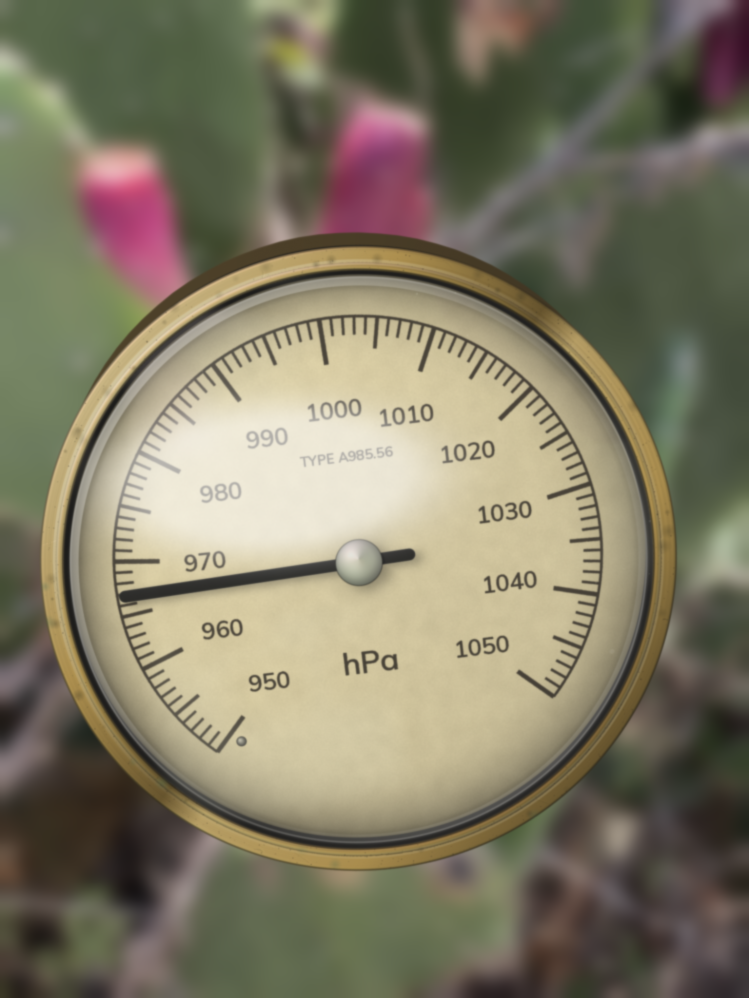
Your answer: 967 hPa
